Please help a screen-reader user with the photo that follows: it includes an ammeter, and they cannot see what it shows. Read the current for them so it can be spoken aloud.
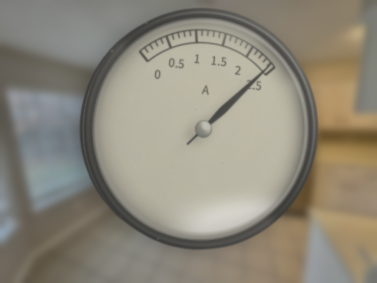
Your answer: 2.4 A
